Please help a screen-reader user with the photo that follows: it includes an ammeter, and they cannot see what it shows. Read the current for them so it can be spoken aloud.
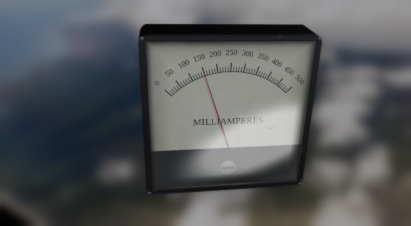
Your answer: 150 mA
